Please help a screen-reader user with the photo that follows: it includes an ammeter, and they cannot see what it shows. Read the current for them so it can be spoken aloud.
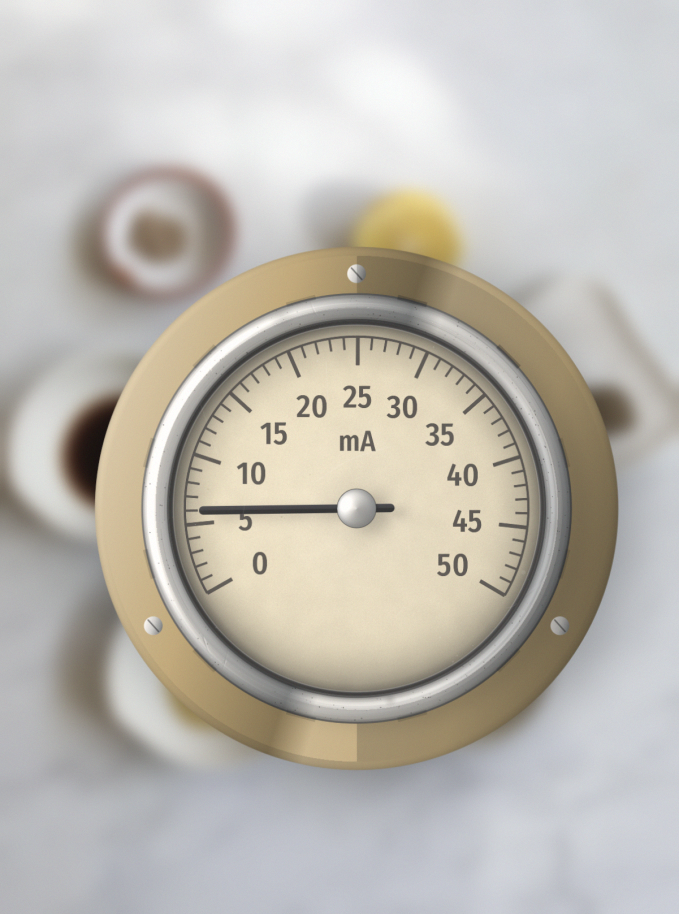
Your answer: 6 mA
